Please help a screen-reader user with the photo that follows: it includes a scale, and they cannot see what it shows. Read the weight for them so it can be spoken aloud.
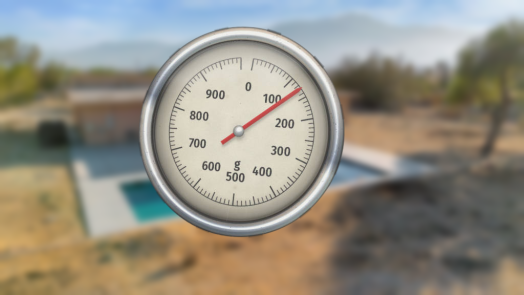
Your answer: 130 g
